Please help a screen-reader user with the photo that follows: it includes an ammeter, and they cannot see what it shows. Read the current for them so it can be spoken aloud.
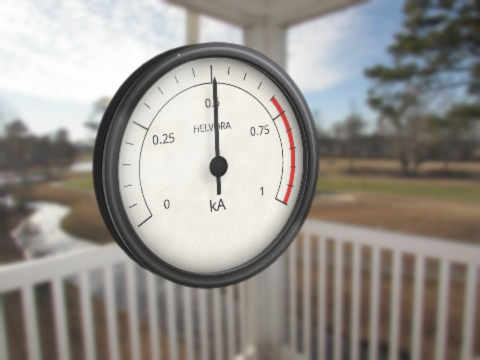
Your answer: 0.5 kA
